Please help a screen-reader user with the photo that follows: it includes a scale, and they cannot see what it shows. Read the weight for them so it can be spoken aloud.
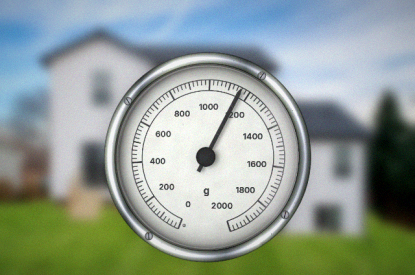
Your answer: 1160 g
